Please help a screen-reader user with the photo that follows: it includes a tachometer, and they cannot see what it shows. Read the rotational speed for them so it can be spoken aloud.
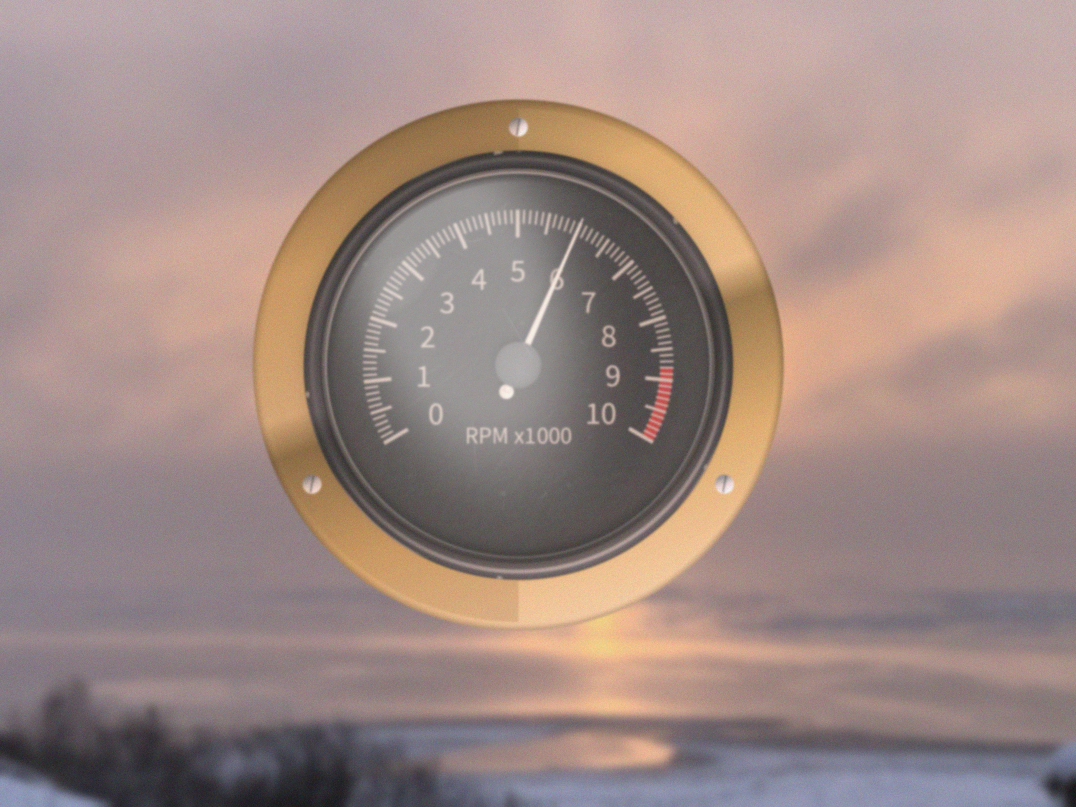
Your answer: 6000 rpm
